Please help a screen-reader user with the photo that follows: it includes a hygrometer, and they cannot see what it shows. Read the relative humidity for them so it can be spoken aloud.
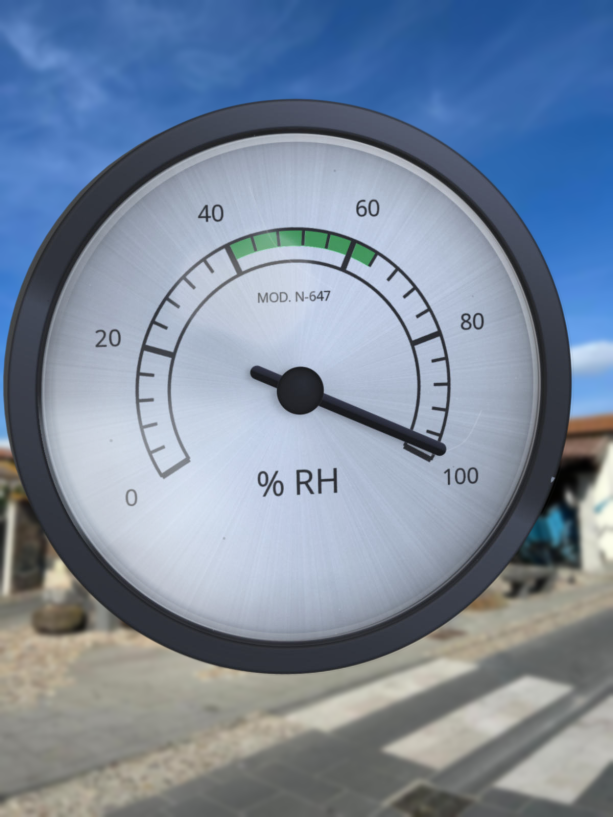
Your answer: 98 %
